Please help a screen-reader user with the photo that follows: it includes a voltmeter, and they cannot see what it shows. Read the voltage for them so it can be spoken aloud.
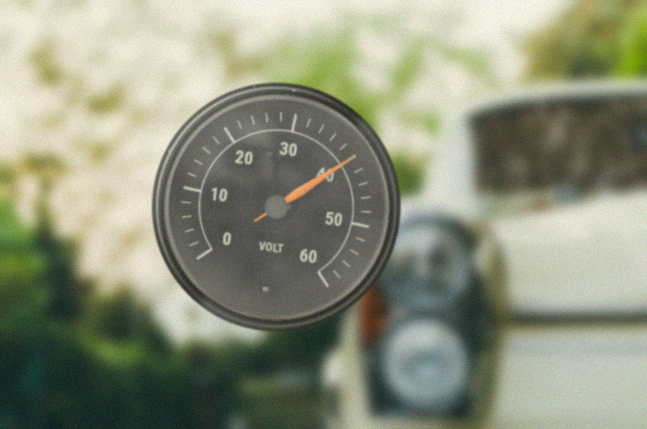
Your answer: 40 V
